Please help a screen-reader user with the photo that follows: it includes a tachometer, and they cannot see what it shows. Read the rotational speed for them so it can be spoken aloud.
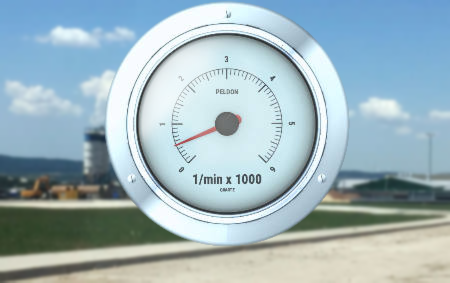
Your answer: 500 rpm
